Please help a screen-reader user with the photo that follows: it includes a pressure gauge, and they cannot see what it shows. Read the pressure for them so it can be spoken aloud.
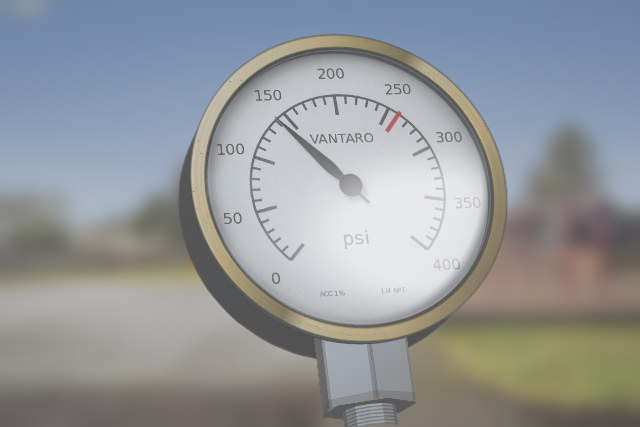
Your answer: 140 psi
